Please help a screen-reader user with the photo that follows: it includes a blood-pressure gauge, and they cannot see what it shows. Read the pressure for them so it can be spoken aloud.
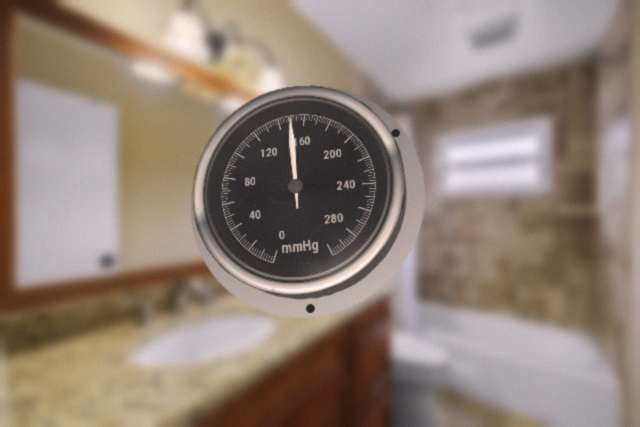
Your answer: 150 mmHg
